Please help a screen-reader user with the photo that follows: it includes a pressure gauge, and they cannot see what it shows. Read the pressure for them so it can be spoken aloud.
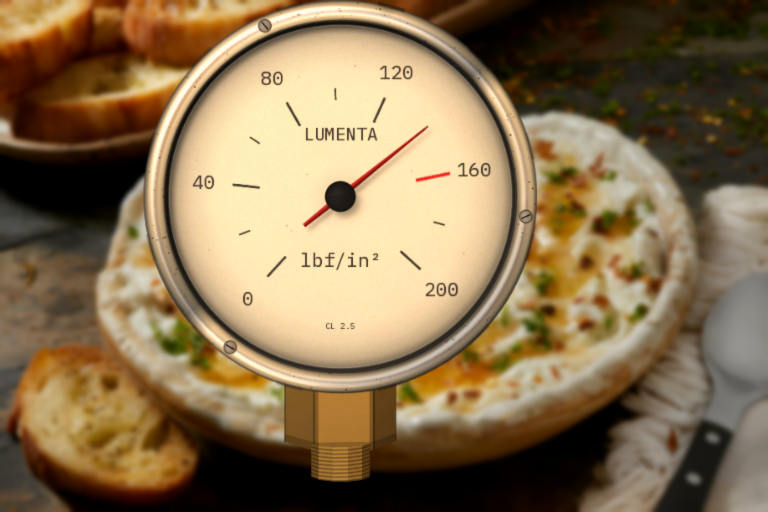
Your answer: 140 psi
